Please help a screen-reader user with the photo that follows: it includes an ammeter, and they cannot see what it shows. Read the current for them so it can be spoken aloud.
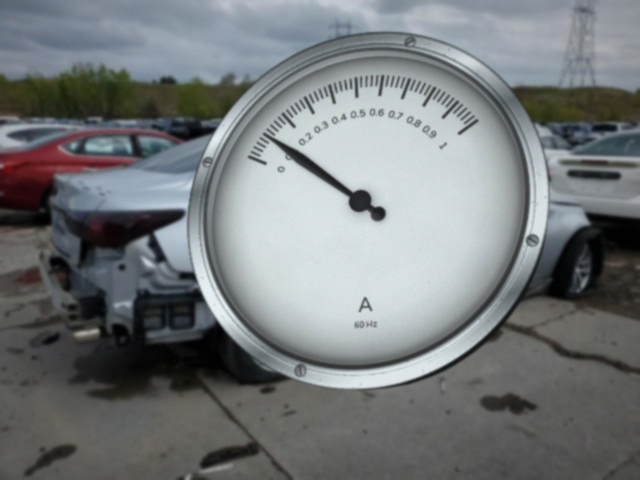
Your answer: 0.1 A
